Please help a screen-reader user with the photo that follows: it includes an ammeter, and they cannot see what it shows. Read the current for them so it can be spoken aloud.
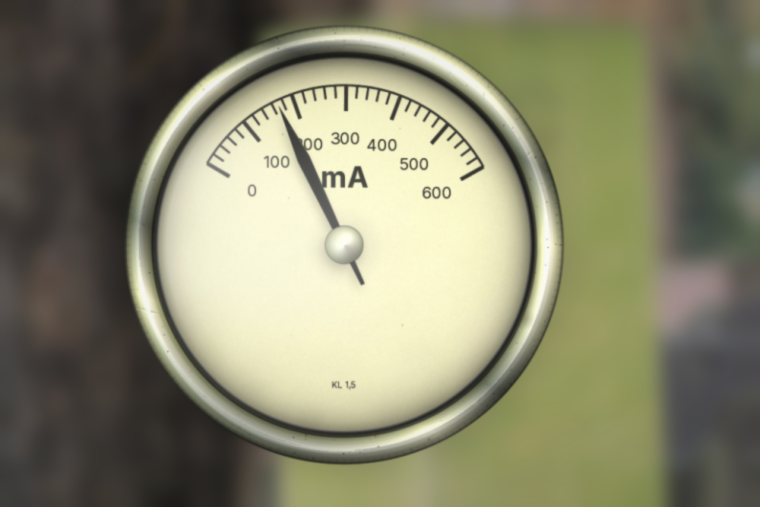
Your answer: 170 mA
